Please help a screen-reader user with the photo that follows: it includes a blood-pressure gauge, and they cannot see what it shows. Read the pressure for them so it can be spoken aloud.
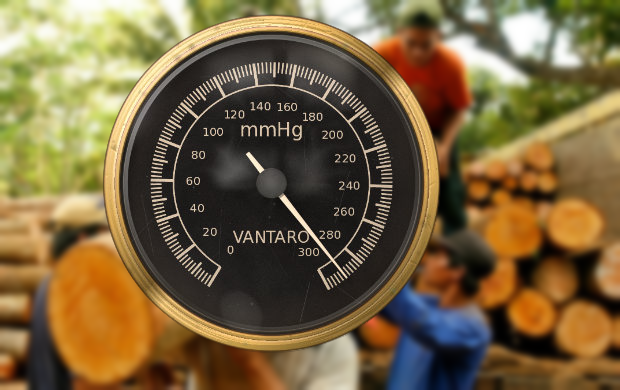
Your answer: 290 mmHg
